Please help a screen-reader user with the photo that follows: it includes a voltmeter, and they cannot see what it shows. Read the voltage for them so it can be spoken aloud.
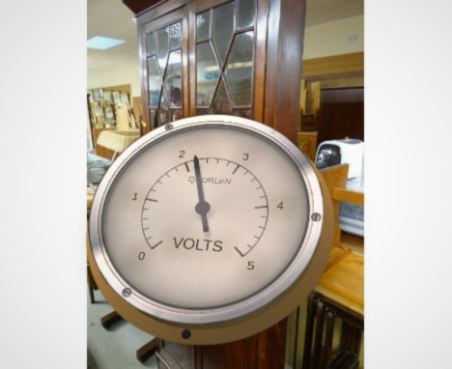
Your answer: 2.2 V
